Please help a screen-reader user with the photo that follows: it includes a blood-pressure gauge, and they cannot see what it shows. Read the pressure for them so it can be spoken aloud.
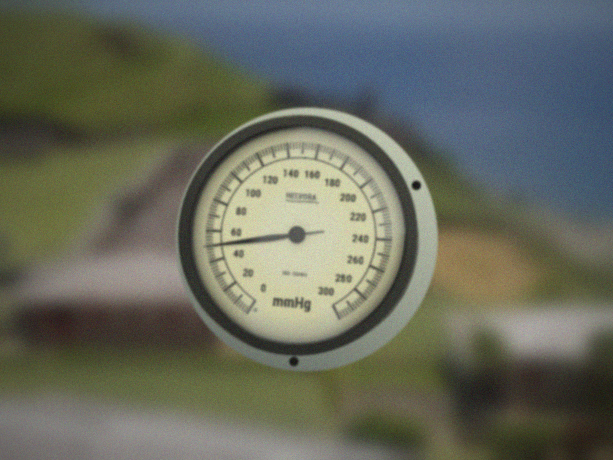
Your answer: 50 mmHg
